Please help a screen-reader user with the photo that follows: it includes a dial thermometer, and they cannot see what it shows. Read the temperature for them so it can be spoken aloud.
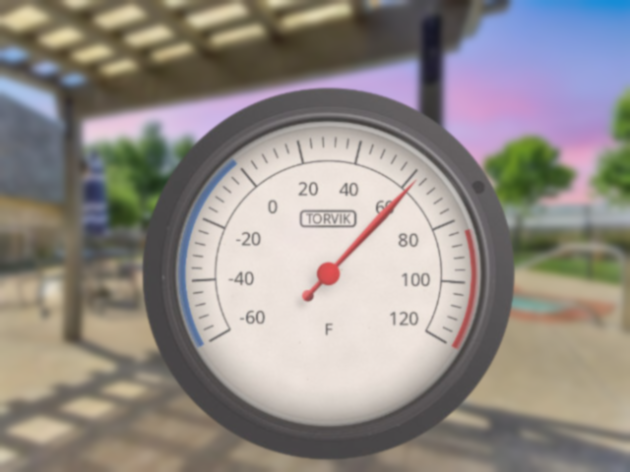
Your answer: 62 °F
